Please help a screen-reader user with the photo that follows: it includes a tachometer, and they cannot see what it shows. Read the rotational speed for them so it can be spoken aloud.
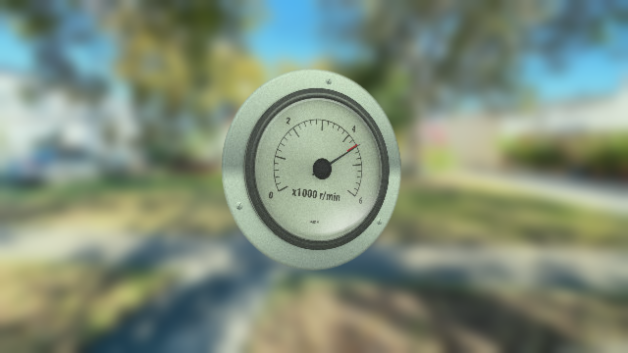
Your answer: 4400 rpm
